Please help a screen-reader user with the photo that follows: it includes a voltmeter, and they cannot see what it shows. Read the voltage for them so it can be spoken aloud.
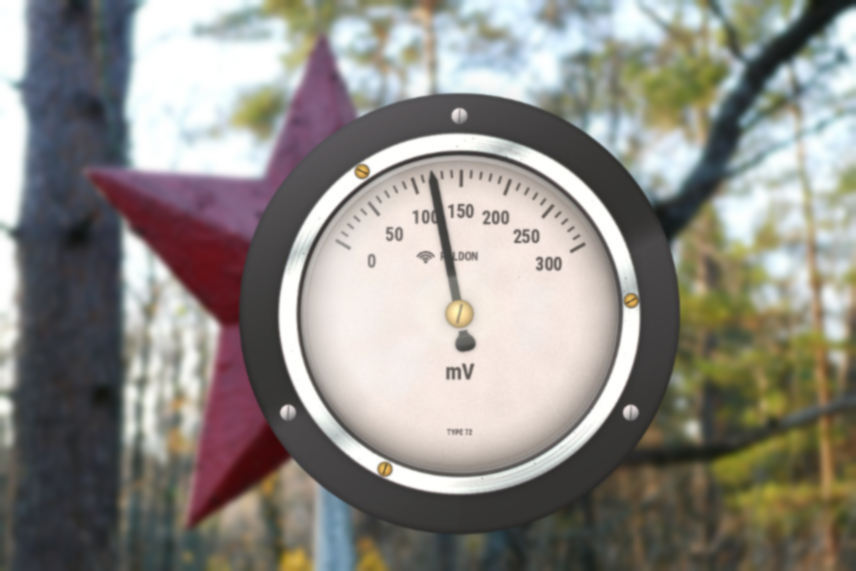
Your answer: 120 mV
